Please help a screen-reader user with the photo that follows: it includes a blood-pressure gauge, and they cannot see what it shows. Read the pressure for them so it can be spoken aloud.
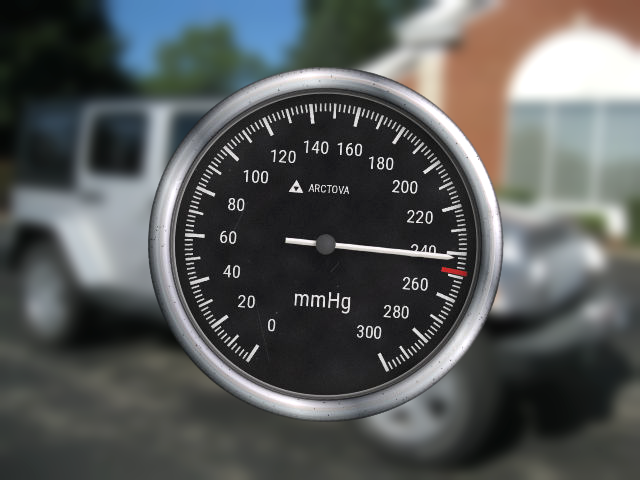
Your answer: 242 mmHg
